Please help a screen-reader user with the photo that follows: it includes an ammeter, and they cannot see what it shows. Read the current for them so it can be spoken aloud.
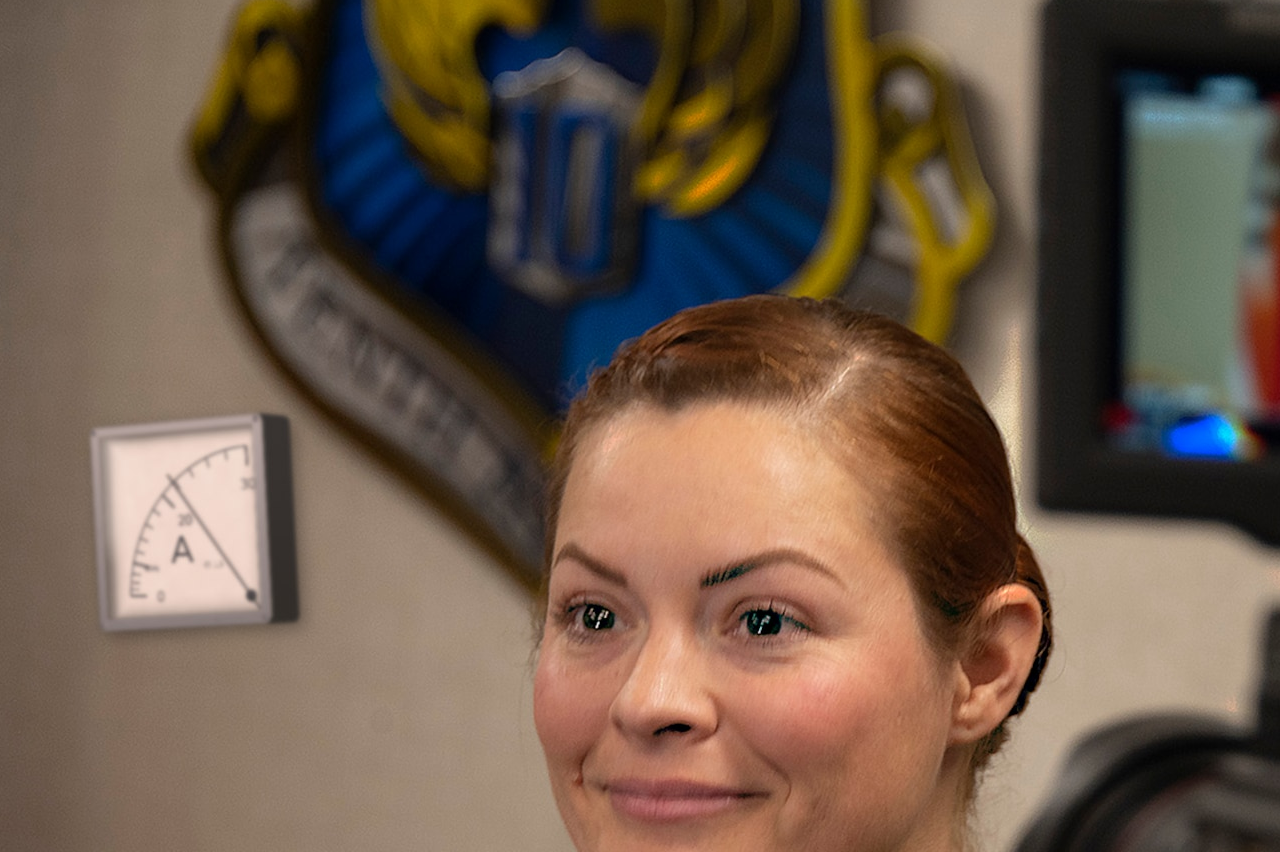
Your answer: 22 A
